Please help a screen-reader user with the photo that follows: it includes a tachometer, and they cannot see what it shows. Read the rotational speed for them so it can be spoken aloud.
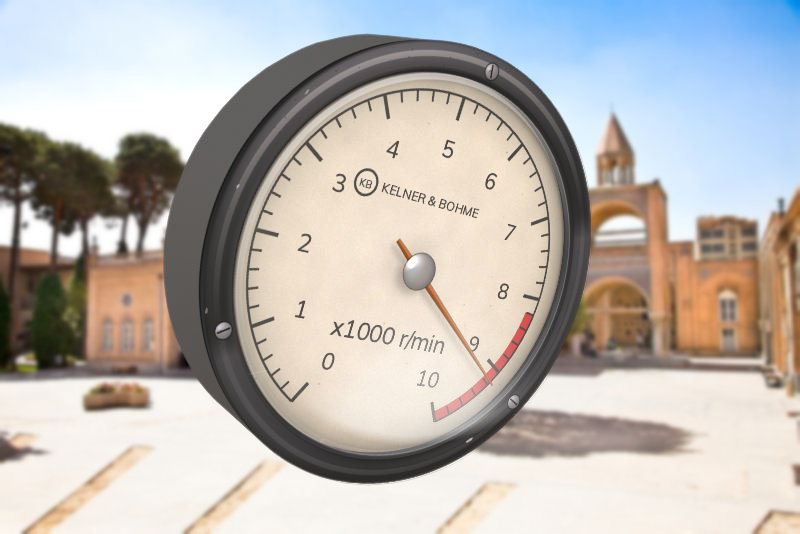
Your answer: 9200 rpm
